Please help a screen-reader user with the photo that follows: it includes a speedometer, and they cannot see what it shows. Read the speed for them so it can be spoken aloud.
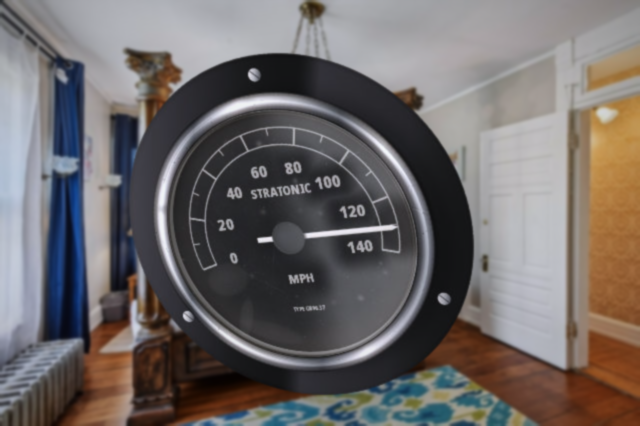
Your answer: 130 mph
